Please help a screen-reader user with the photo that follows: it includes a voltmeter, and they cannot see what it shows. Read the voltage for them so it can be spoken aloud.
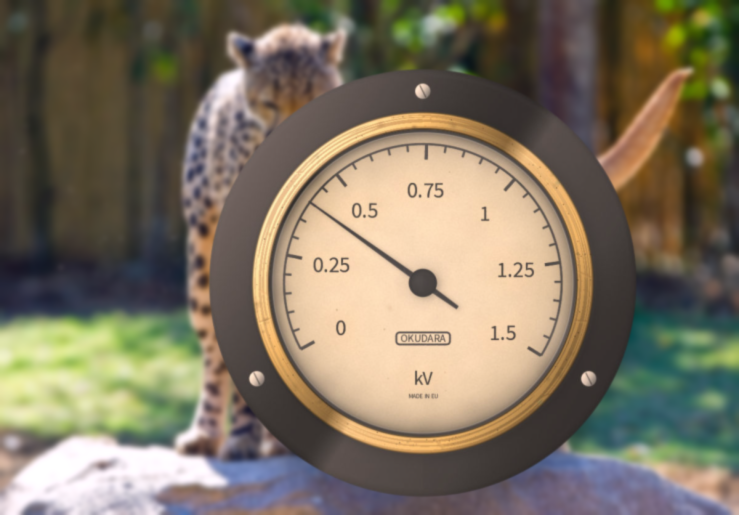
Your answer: 0.4 kV
